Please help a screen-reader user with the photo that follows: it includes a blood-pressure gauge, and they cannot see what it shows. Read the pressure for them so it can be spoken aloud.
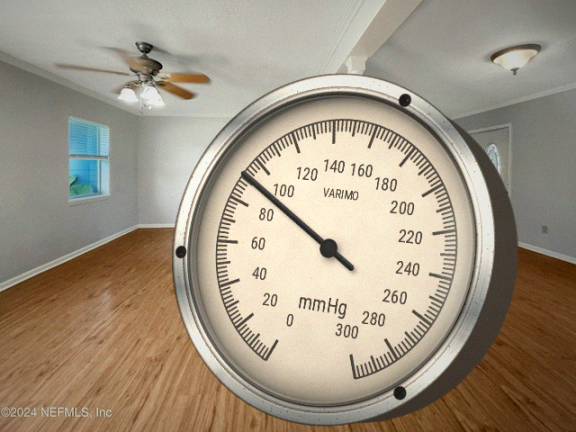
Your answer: 92 mmHg
